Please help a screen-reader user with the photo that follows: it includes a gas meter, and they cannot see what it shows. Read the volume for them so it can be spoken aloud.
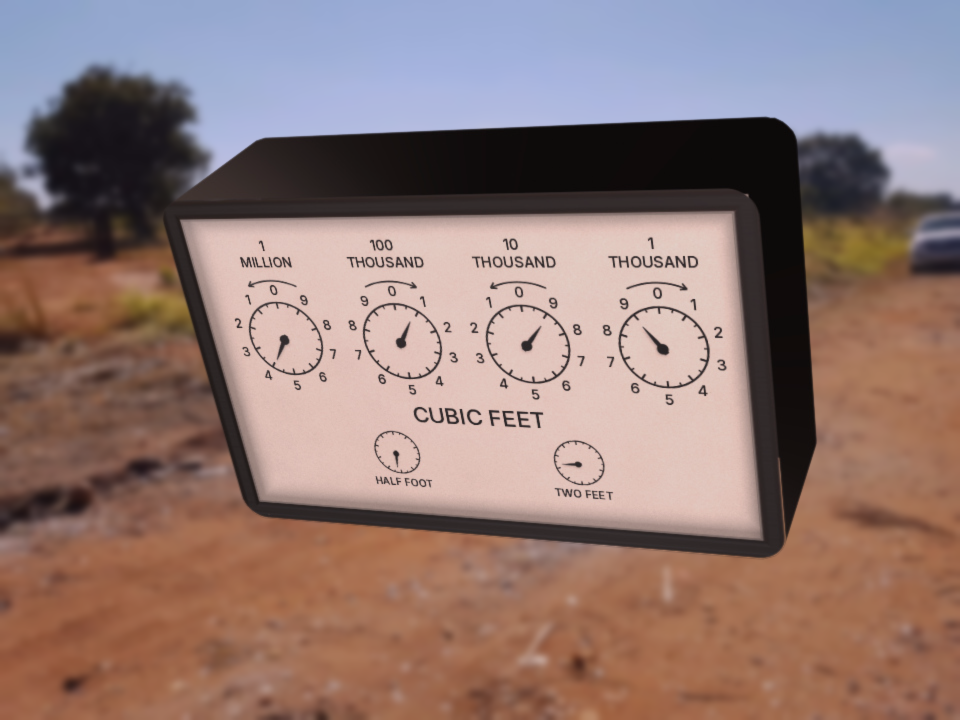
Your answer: 408900 ft³
